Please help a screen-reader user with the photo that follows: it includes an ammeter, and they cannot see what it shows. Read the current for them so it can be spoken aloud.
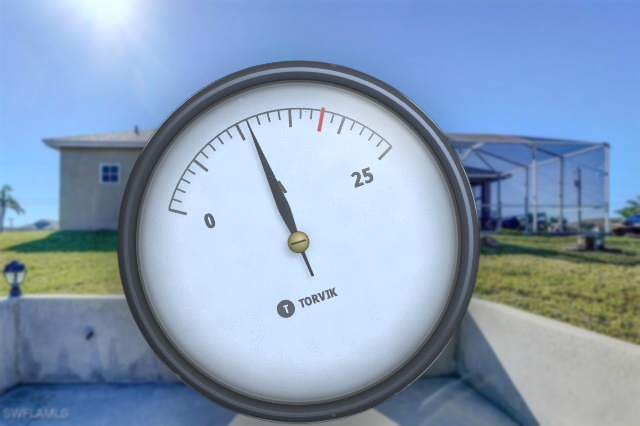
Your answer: 11 A
